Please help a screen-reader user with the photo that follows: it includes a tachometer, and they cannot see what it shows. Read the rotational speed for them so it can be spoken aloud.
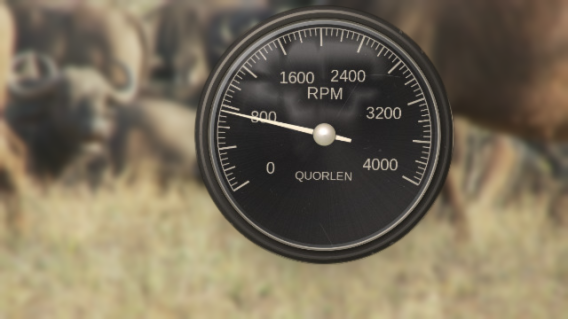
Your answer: 750 rpm
